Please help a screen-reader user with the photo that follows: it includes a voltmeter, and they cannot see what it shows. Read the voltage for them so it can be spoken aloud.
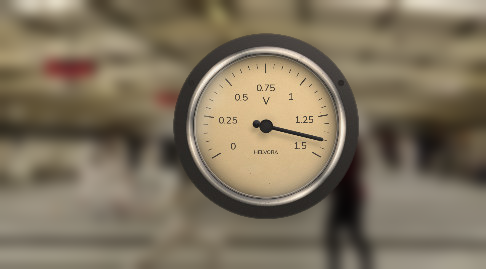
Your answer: 1.4 V
